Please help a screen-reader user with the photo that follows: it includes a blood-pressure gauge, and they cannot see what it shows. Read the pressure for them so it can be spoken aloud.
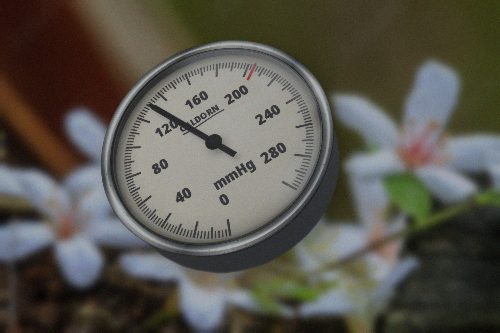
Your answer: 130 mmHg
